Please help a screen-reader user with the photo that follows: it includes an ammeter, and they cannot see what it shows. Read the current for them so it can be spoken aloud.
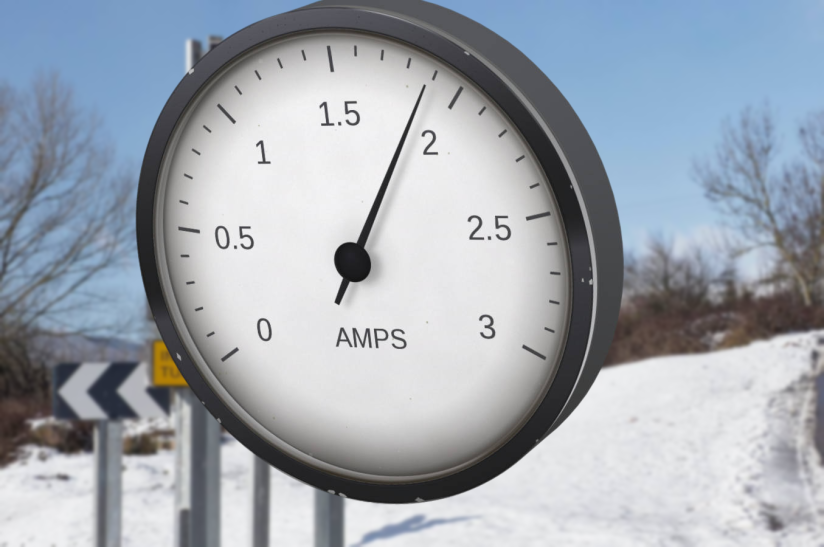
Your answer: 1.9 A
